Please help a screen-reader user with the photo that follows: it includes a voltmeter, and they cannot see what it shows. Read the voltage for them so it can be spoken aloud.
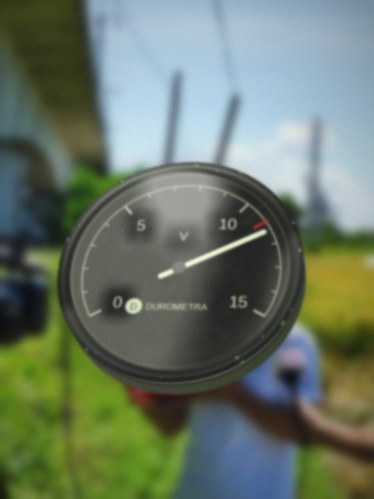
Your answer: 11.5 V
